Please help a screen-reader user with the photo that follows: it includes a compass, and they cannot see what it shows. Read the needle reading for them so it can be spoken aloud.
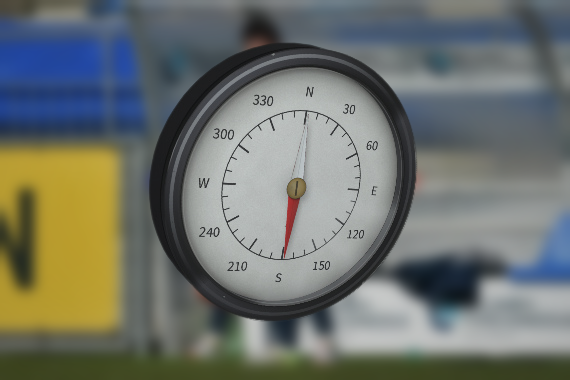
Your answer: 180 °
